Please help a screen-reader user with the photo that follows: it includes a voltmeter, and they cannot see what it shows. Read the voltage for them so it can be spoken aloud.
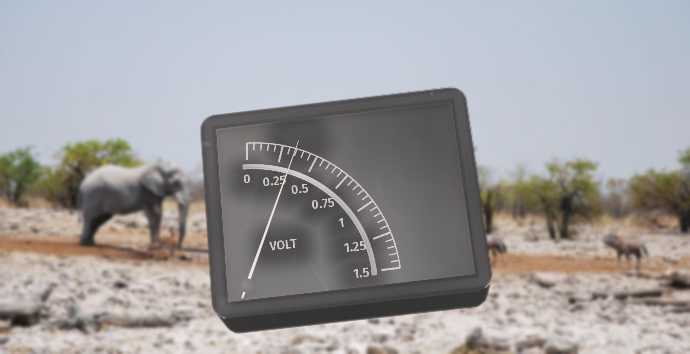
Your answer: 0.35 V
